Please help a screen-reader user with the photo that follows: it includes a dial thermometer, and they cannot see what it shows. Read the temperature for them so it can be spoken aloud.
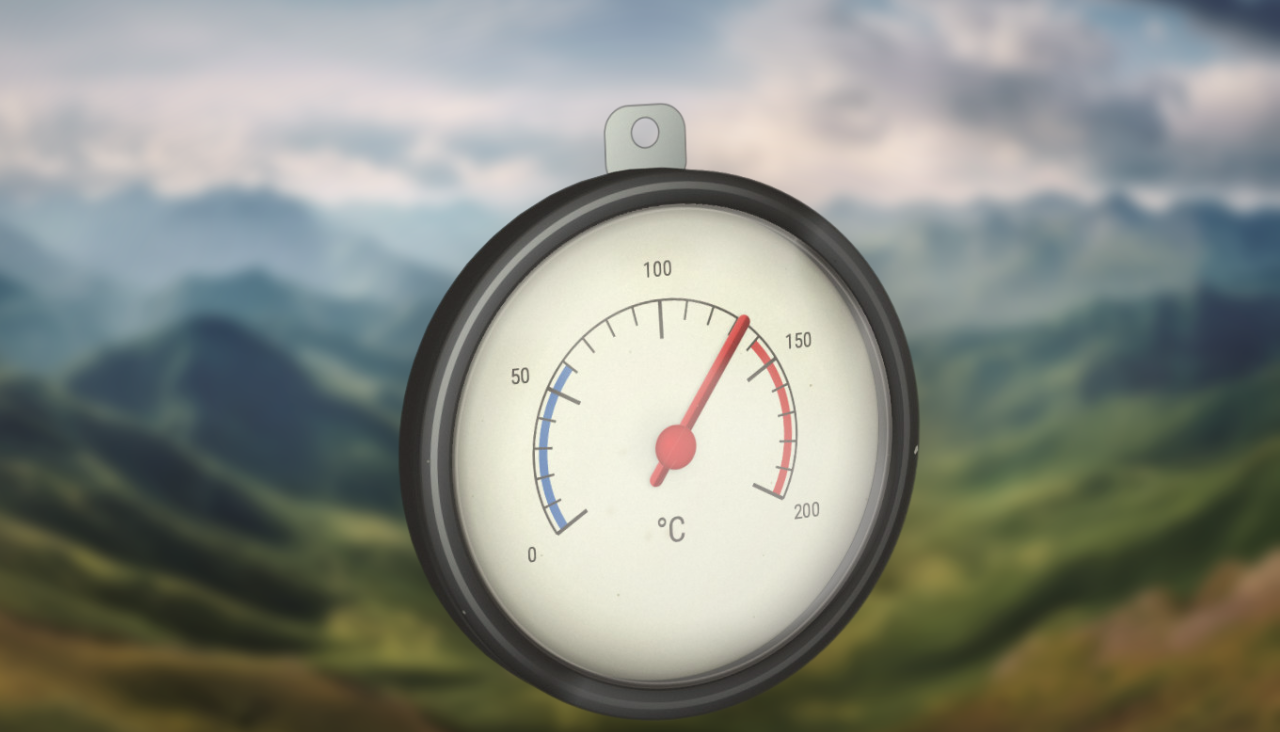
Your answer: 130 °C
